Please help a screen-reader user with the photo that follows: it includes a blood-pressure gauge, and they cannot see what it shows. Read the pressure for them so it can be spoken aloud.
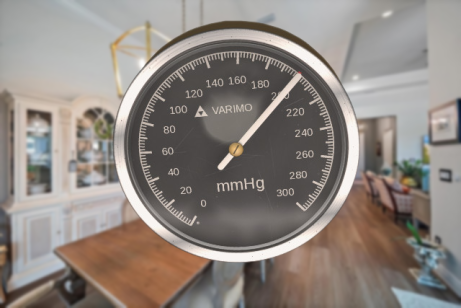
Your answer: 200 mmHg
